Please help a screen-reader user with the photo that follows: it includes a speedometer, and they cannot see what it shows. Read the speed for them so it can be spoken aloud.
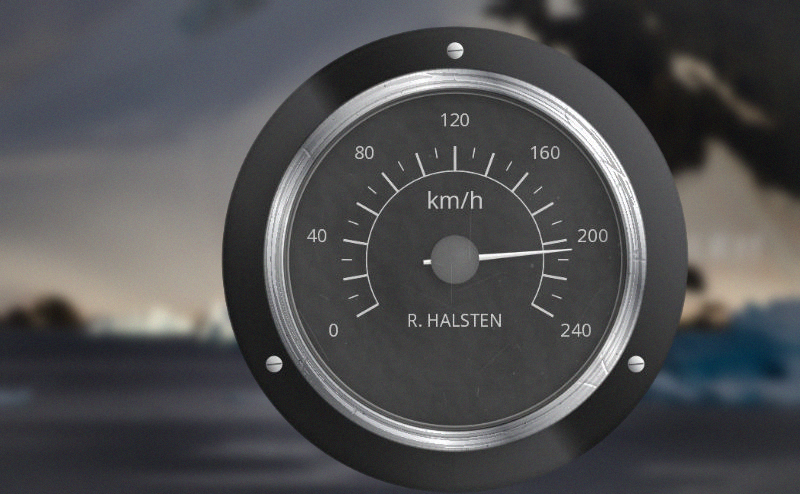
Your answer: 205 km/h
